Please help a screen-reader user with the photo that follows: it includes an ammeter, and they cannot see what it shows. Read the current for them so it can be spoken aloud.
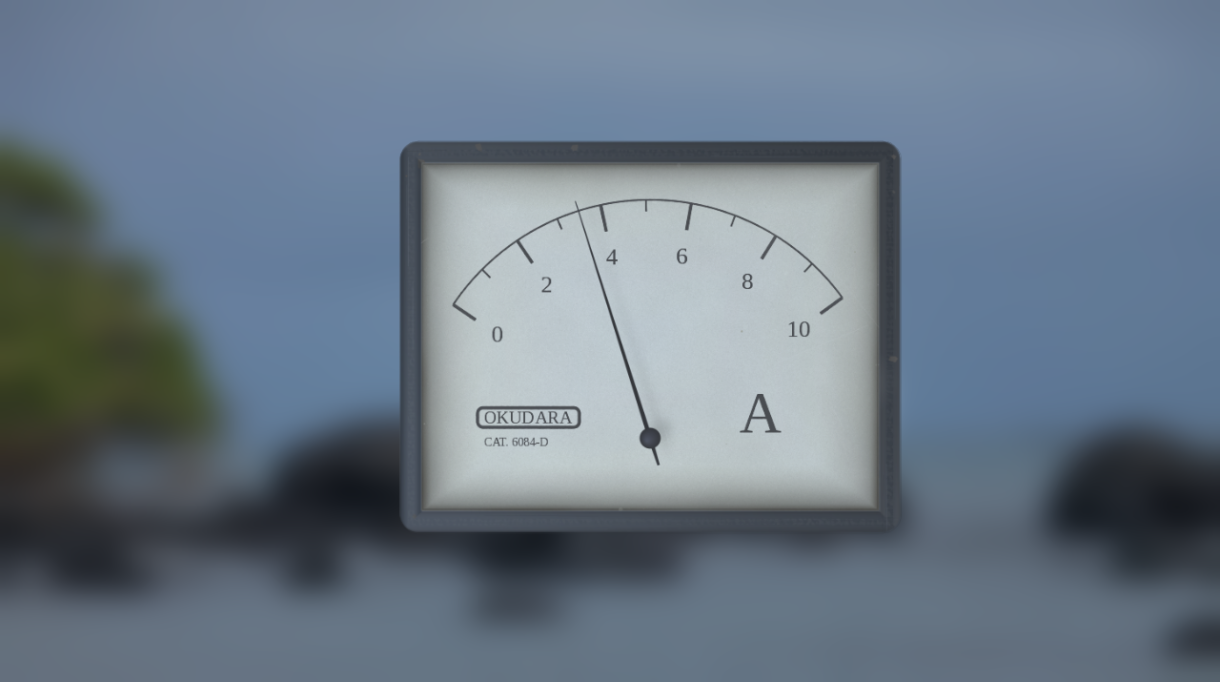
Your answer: 3.5 A
